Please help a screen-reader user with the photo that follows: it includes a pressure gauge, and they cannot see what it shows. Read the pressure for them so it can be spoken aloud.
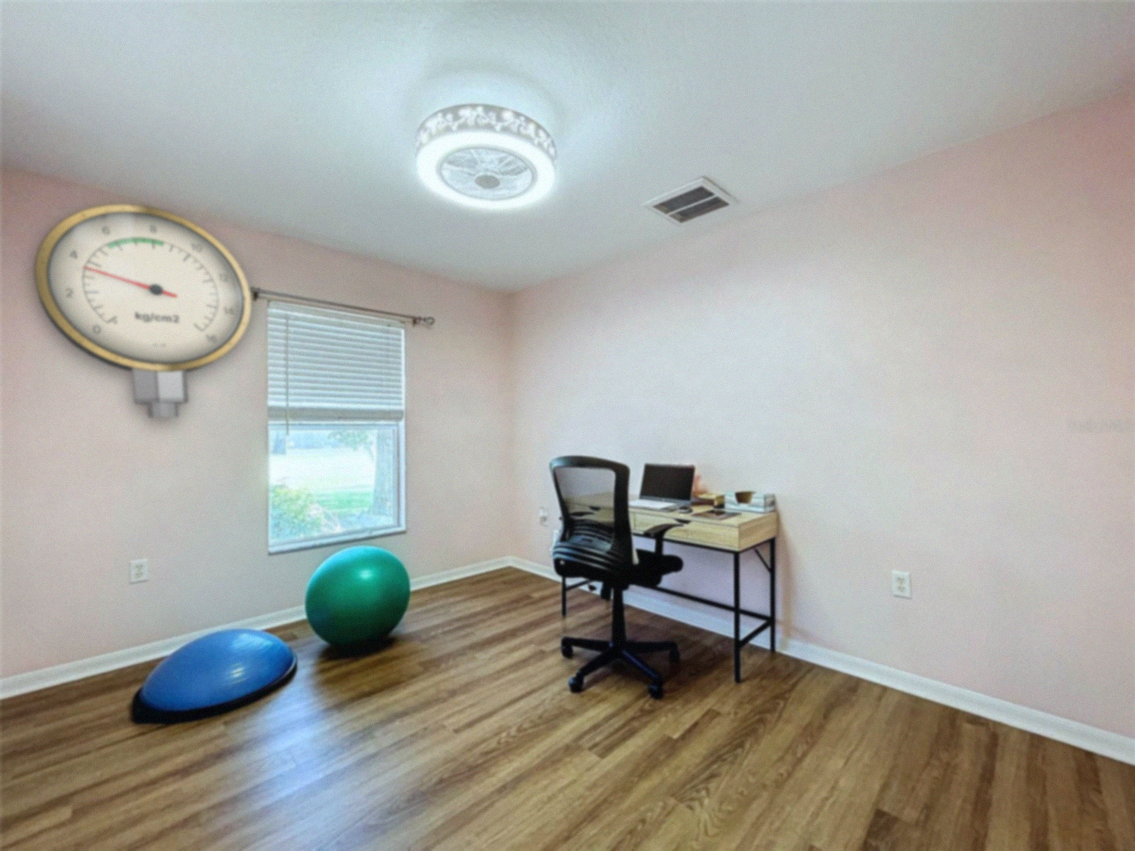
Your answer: 3.5 kg/cm²
